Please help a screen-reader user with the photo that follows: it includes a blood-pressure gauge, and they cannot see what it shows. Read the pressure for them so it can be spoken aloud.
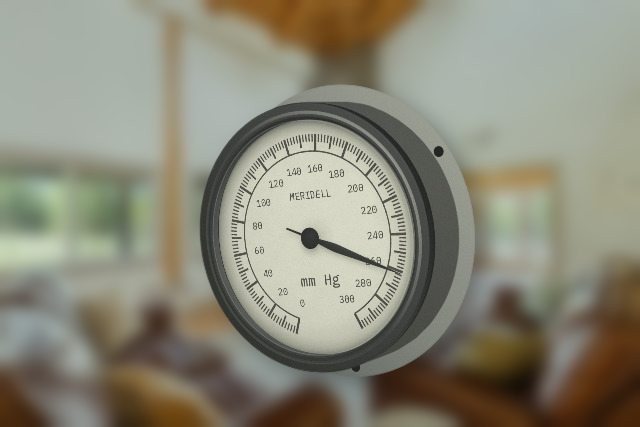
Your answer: 260 mmHg
